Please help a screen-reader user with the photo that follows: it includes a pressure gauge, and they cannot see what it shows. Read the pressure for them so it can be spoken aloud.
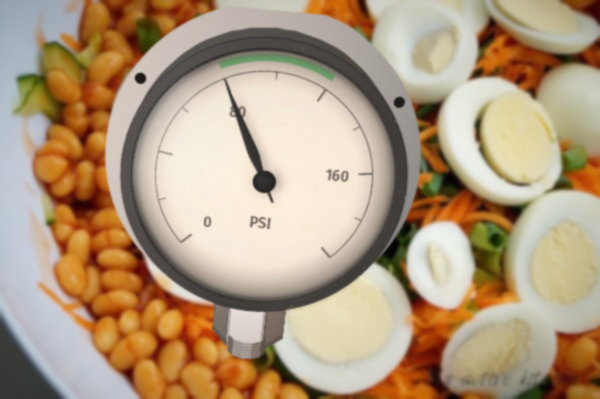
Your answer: 80 psi
